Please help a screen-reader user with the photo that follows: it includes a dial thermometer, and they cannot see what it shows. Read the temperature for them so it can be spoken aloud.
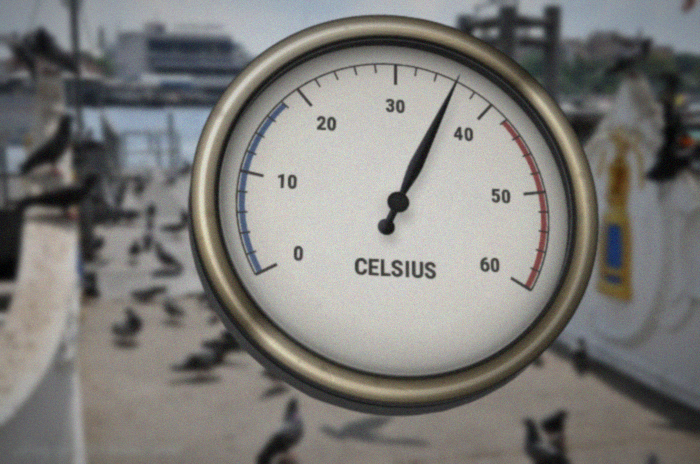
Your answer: 36 °C
